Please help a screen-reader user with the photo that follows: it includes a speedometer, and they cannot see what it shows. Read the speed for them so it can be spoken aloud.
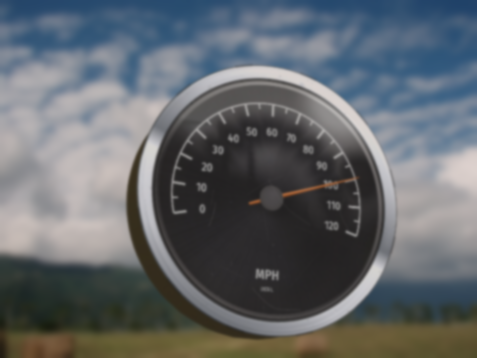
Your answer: 100 mph
